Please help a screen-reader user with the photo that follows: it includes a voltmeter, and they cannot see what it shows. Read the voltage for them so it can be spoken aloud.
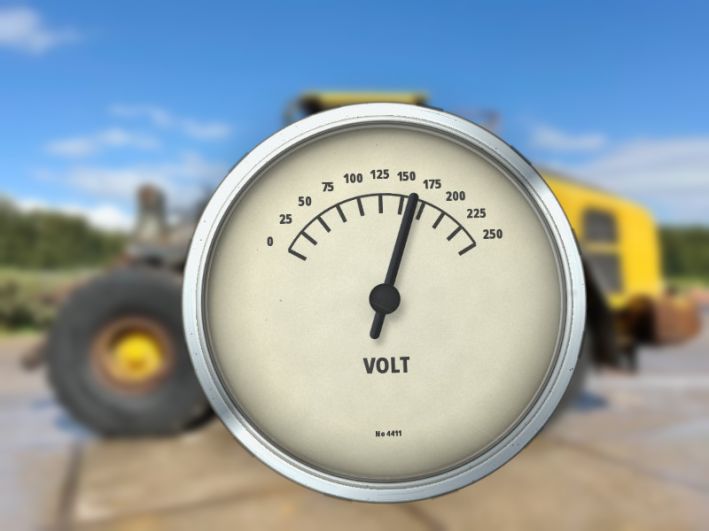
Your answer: 162.5 V
